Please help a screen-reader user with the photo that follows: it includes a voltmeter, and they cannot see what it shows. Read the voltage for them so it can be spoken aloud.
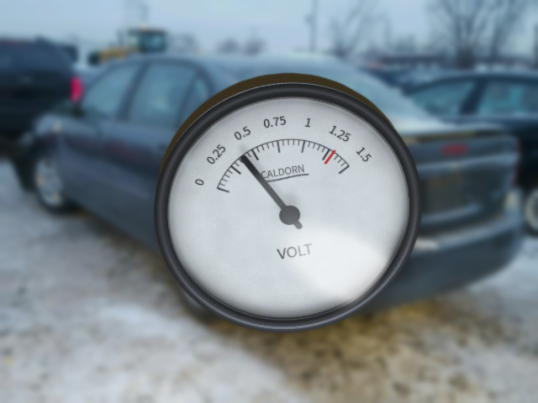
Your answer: 0.4 V
